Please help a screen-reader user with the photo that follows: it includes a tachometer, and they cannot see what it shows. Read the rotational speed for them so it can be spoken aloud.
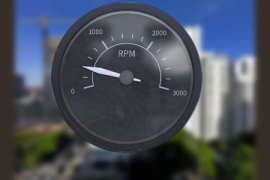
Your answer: 400 rpm
